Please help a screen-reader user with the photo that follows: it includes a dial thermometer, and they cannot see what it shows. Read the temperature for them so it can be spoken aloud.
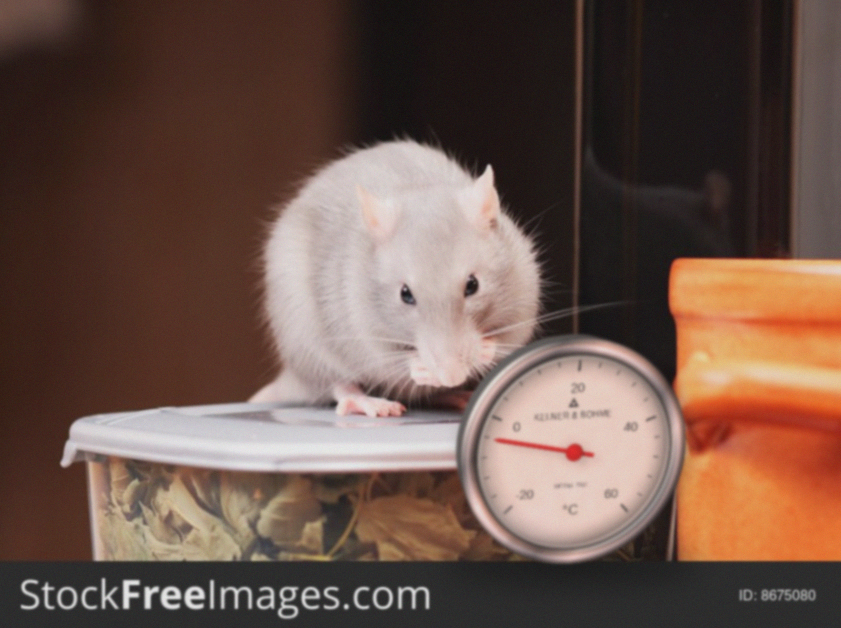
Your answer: -4 °C
